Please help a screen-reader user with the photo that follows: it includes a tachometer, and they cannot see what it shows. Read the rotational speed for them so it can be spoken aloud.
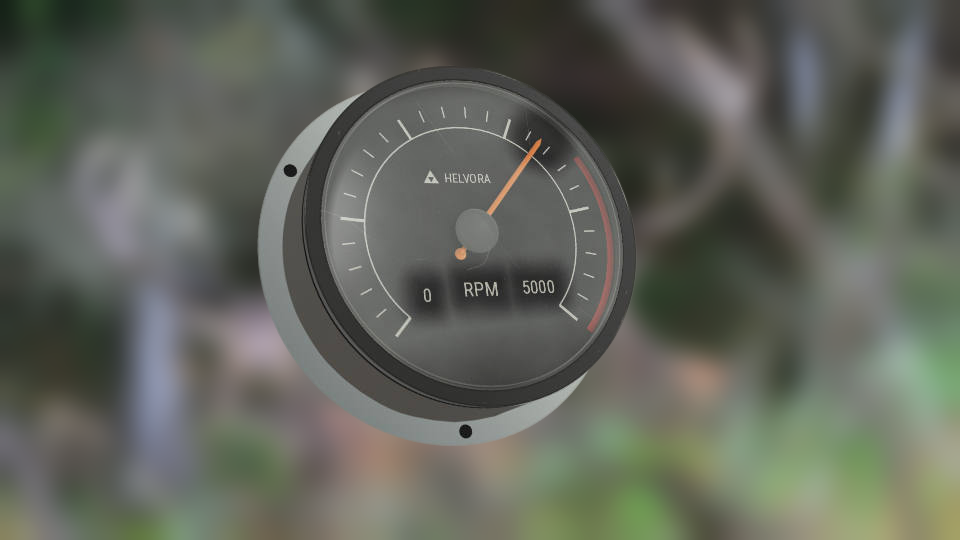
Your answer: 3300 rpm
